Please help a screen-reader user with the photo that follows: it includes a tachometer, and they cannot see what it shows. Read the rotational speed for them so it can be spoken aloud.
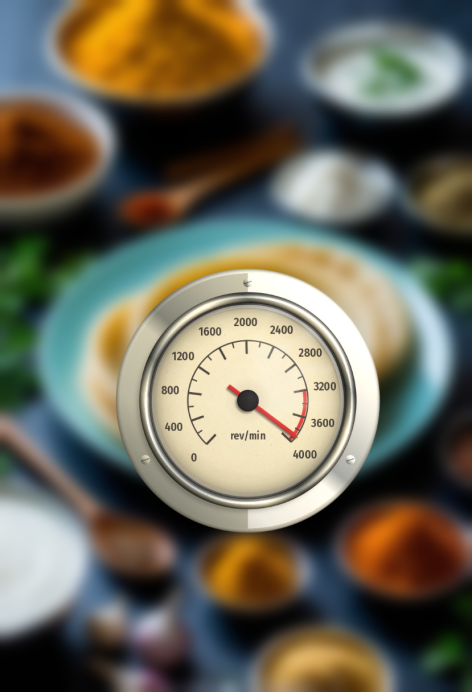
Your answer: 3900 rpm
